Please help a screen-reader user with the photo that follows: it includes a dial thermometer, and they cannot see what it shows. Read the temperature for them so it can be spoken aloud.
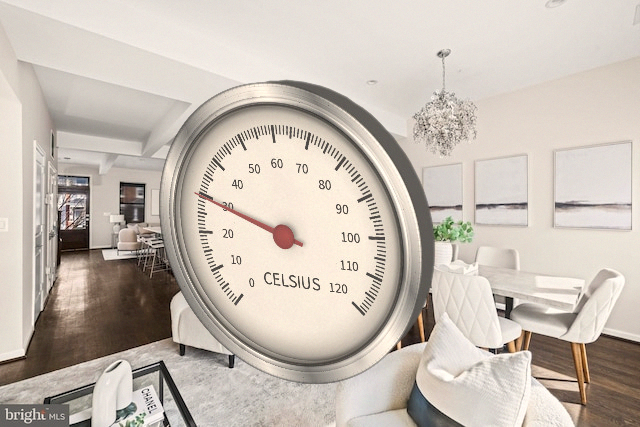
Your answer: 30 °C
